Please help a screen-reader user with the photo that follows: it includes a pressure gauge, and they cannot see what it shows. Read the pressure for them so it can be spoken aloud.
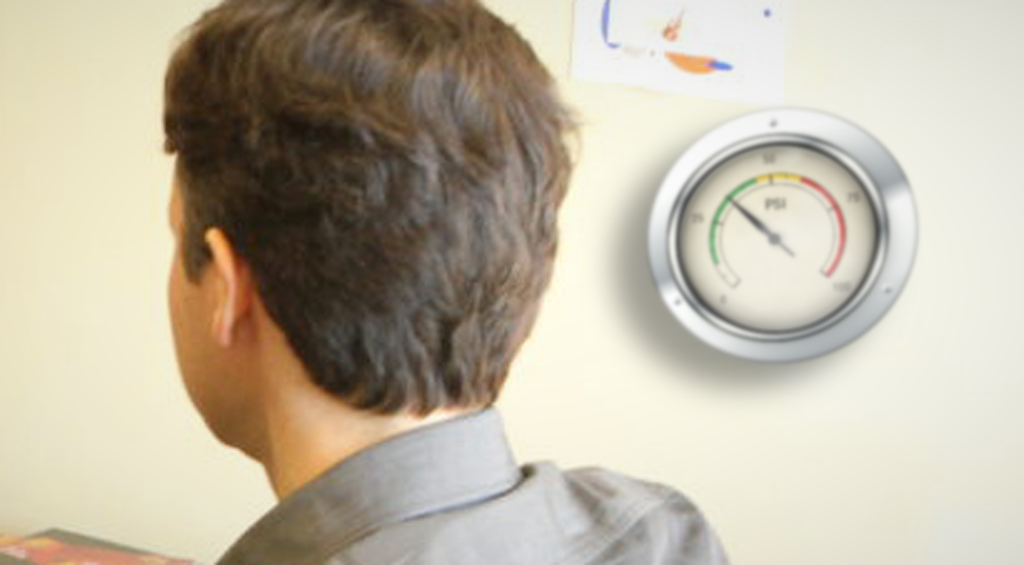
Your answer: 35 psi
